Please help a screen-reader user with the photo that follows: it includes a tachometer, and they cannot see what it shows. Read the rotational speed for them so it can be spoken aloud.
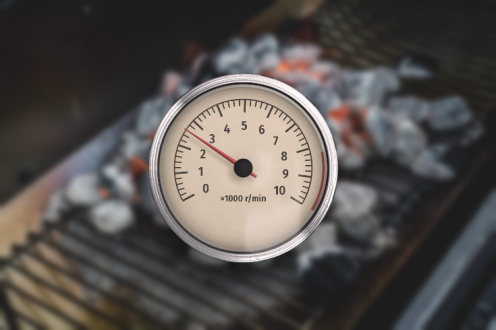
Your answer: 2600 rpm
